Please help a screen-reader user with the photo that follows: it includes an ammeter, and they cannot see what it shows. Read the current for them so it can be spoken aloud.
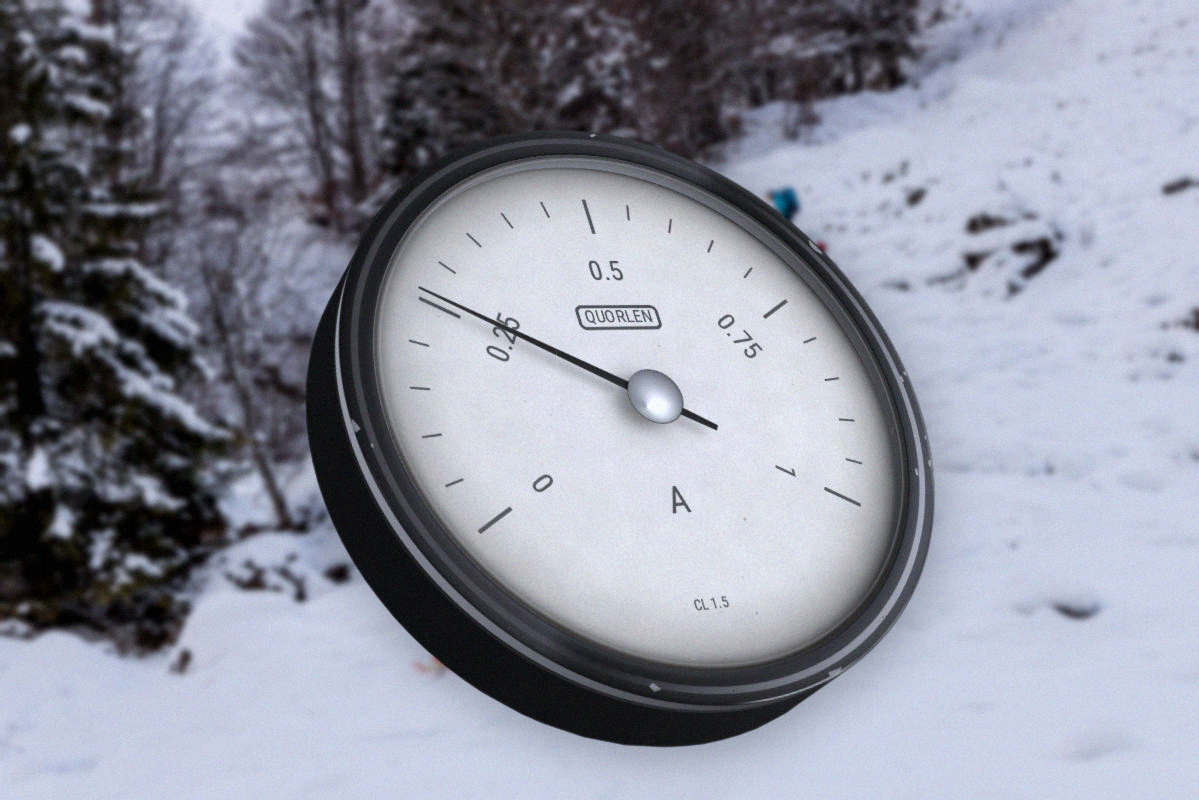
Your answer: 0.25 A
